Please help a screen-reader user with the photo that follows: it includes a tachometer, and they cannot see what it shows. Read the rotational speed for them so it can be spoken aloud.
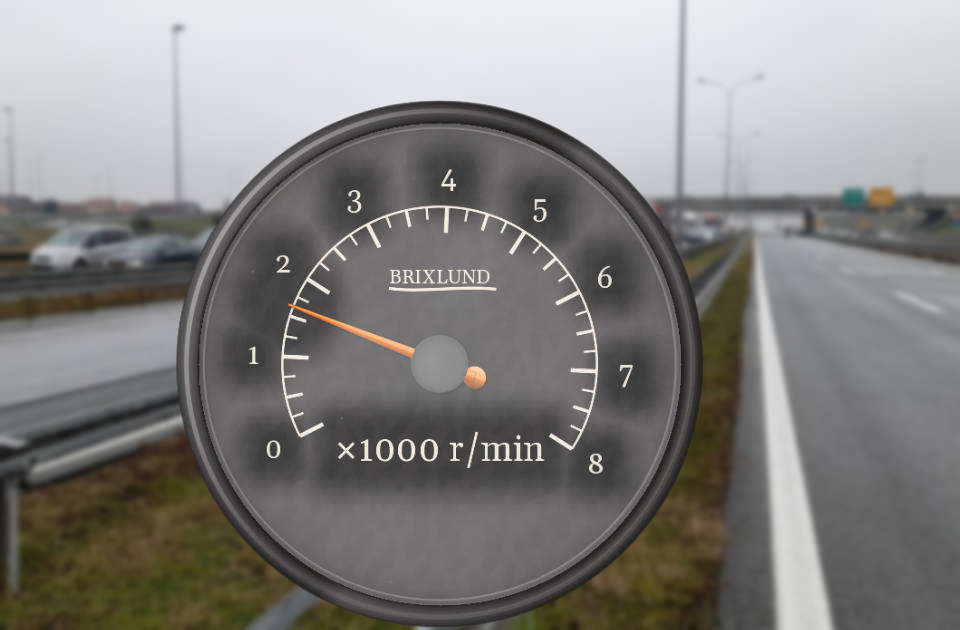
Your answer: 1625 rpm
